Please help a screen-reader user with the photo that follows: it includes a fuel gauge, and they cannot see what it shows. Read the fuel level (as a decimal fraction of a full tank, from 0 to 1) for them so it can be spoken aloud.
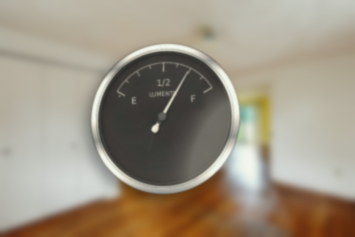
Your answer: 0.75
